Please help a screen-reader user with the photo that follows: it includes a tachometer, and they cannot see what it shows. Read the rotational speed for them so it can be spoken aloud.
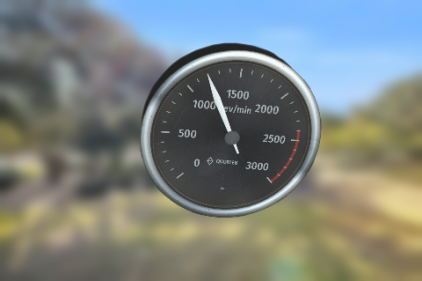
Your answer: 1200 rpm
